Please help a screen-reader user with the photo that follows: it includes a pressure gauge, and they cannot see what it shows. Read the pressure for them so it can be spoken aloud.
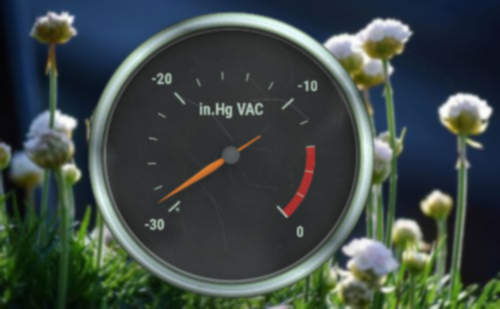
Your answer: -29 inHg
